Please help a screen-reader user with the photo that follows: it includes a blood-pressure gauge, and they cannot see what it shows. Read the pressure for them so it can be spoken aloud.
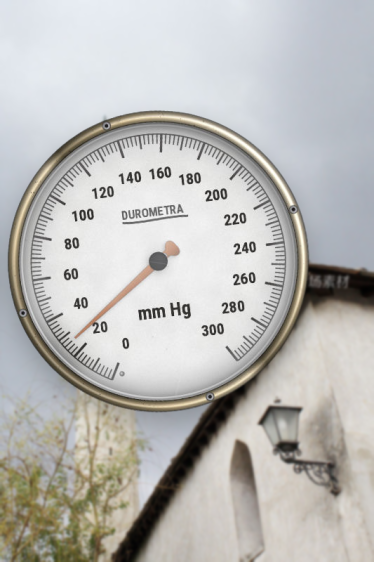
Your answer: 26 mmHg
